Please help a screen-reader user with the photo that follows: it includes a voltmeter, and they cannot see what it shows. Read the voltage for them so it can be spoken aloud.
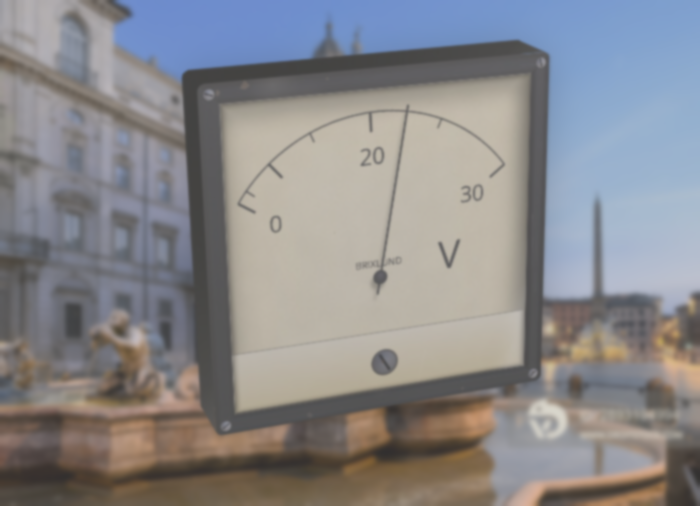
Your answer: 22.5 V
